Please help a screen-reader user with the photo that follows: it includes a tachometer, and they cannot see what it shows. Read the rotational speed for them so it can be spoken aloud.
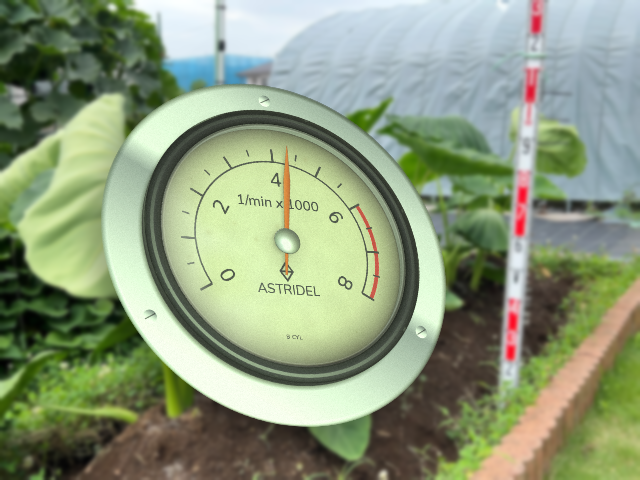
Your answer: 4250 rpm
